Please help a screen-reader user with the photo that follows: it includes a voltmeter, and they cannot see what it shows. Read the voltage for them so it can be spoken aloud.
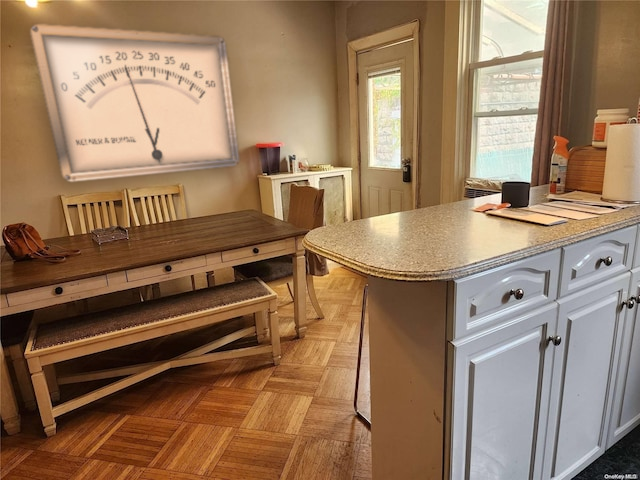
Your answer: 20 V
